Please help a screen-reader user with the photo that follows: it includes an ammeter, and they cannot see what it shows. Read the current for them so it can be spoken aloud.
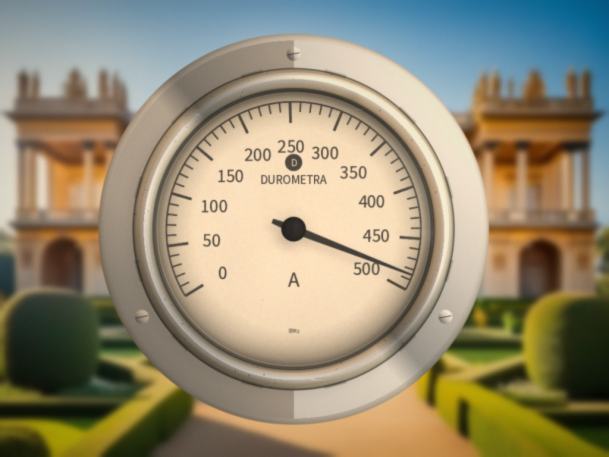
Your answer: 485 A
